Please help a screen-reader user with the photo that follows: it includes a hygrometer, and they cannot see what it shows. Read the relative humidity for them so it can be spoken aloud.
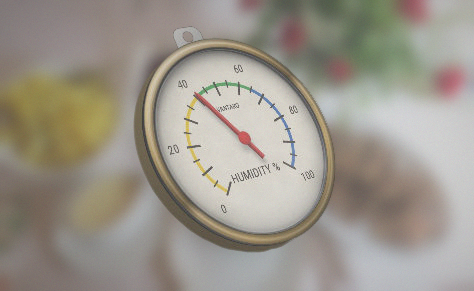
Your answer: 40 %
